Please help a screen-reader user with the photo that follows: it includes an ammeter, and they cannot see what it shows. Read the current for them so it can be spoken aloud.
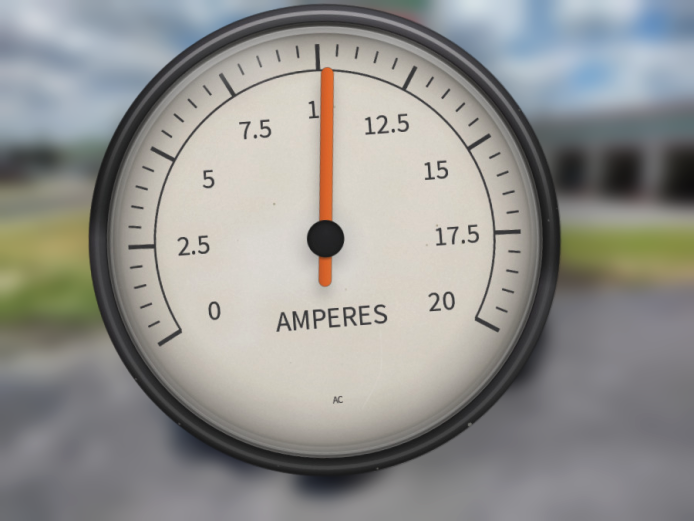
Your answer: 10.25 A
